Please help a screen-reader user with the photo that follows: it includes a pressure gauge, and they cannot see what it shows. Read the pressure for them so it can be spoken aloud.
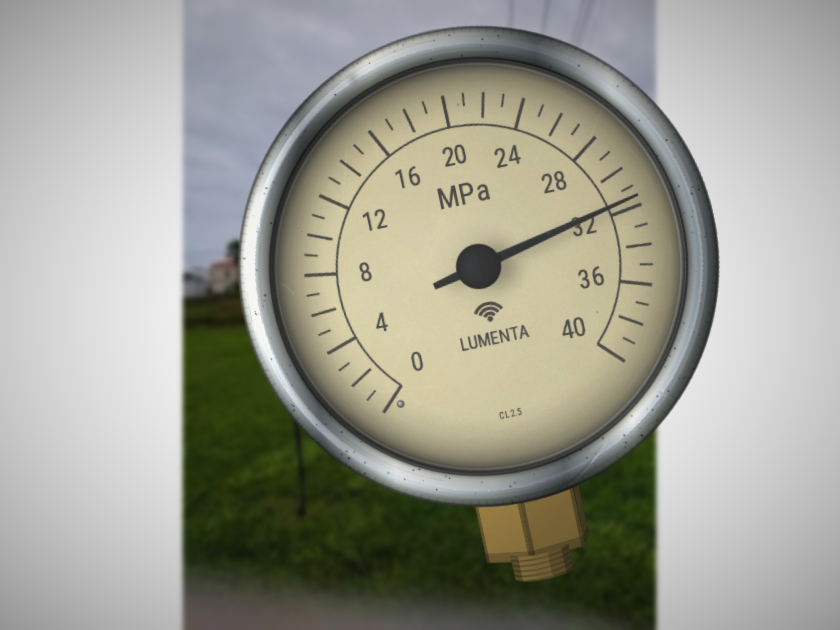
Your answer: 31.5 MPa
